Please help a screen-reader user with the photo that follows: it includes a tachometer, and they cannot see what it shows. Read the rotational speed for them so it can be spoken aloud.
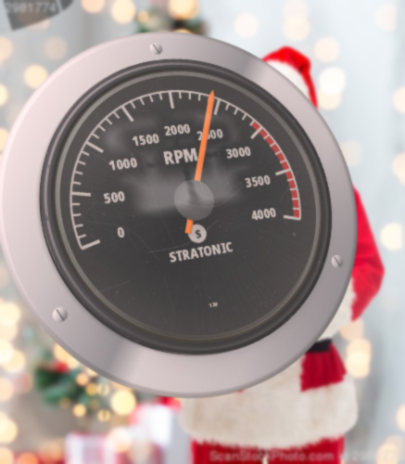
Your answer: 2400 rpm
